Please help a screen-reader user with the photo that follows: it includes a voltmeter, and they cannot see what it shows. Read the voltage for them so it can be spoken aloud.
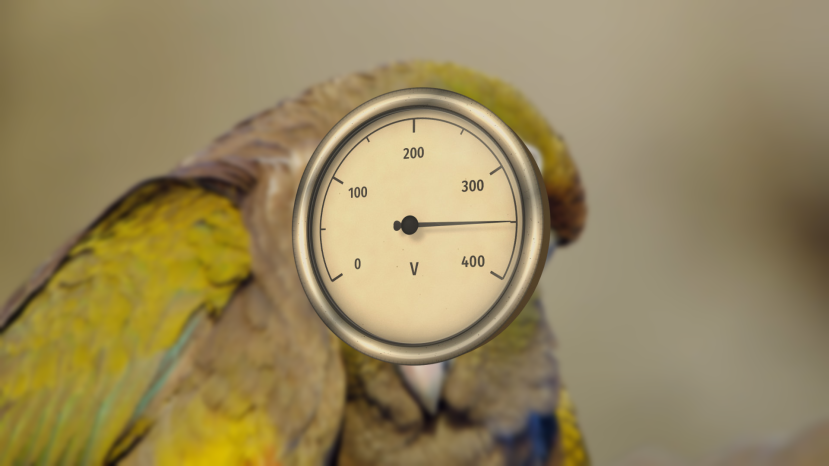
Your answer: 350 V
